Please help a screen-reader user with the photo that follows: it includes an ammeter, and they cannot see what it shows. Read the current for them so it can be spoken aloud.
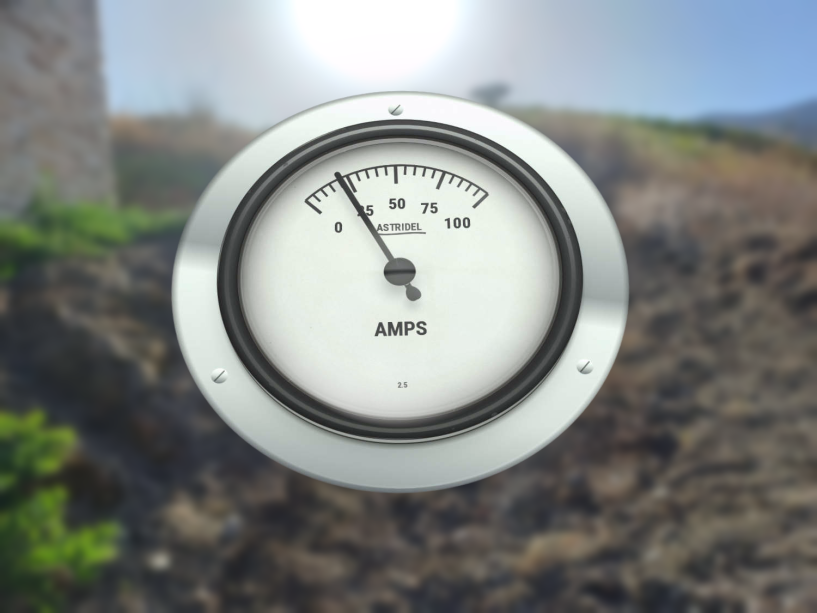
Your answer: 20 A
